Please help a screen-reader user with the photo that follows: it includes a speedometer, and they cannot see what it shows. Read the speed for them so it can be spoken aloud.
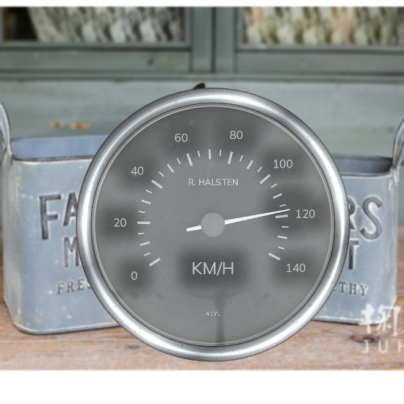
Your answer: 117.5 km/h
